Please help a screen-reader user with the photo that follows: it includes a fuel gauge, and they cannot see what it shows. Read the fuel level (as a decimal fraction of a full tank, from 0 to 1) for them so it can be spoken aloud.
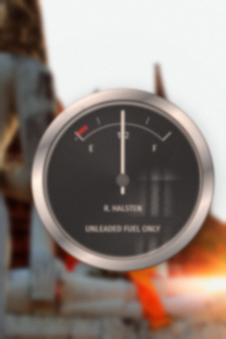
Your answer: 0.5
